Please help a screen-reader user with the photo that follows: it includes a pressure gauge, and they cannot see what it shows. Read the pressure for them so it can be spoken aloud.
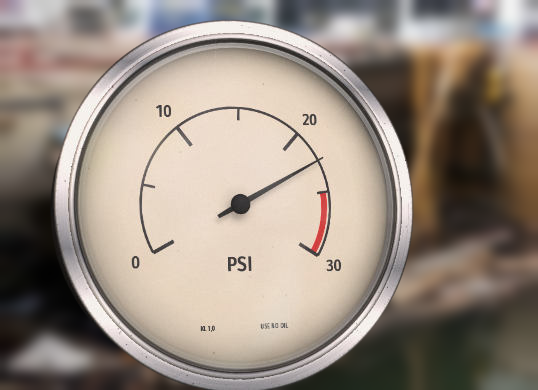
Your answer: 22.5 psi
